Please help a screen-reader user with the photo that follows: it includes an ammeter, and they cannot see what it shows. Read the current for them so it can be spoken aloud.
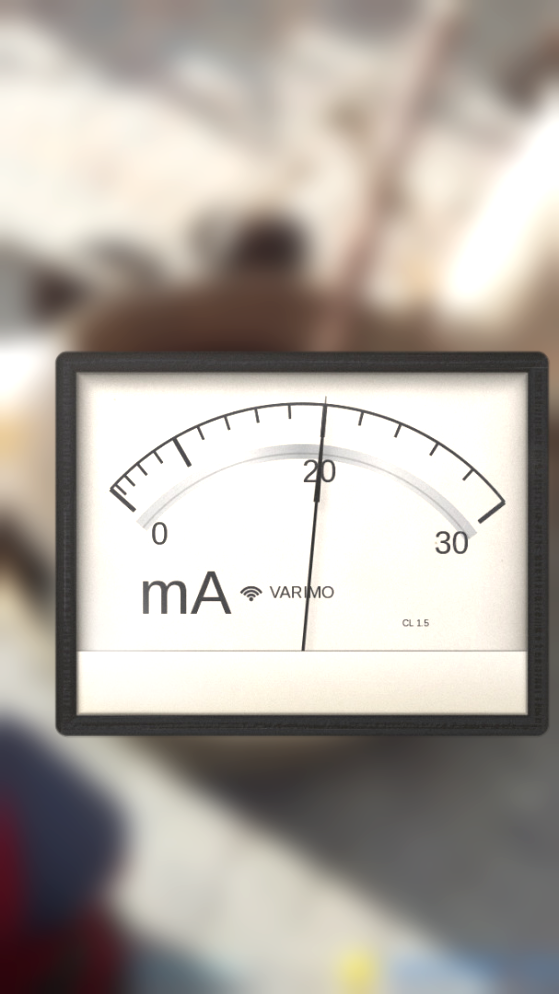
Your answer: 20 mA
